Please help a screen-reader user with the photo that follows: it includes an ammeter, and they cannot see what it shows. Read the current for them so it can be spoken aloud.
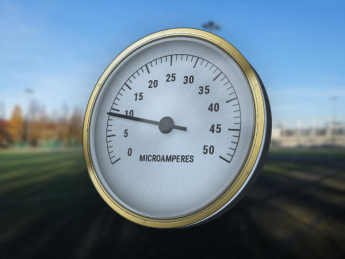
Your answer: 9 µA
